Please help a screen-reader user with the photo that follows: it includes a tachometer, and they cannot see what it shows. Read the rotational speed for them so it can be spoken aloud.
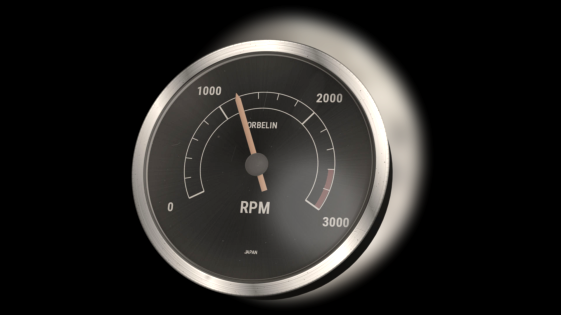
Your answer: 1200 rpm
